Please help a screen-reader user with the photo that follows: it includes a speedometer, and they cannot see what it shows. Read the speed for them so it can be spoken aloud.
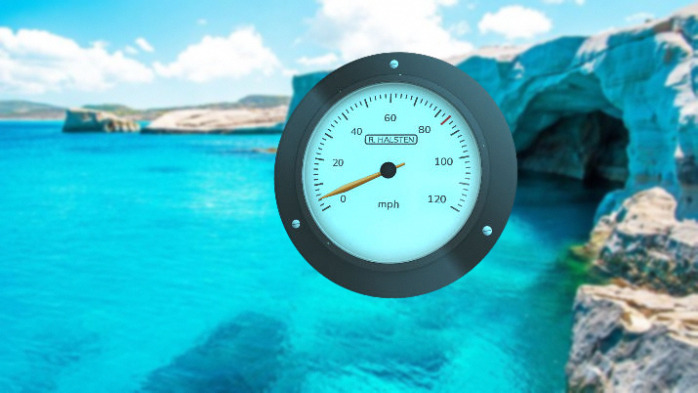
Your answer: 4 mph
